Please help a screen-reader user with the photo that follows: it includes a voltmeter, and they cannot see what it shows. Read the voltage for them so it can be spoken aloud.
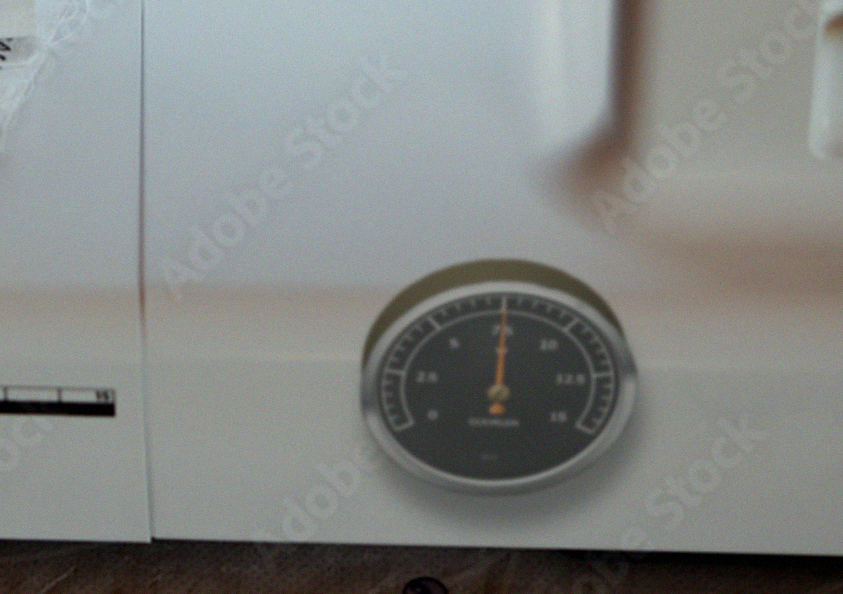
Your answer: 7.5 V
